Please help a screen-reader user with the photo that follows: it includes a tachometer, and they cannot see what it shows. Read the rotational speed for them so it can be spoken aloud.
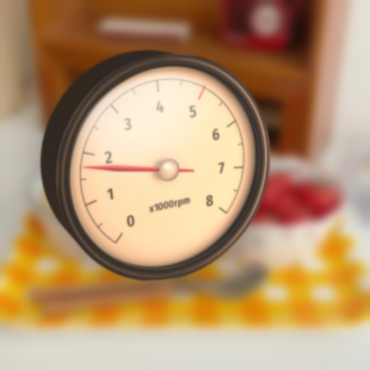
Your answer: 1750 rpm
